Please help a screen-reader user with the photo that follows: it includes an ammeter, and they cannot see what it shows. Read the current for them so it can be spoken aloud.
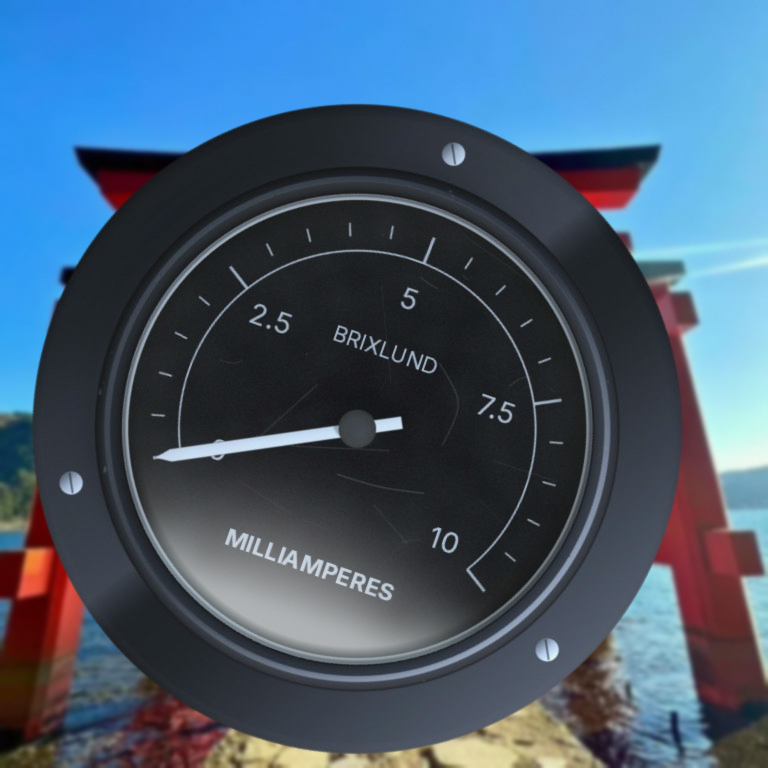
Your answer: 0 mA
